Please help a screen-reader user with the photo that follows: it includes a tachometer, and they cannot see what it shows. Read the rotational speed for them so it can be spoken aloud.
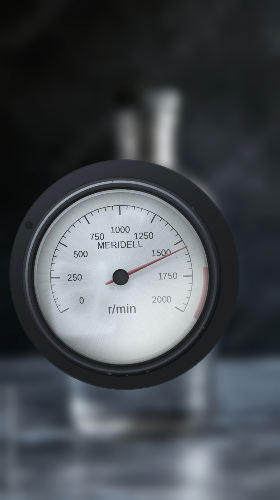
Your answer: 1550 rpm
